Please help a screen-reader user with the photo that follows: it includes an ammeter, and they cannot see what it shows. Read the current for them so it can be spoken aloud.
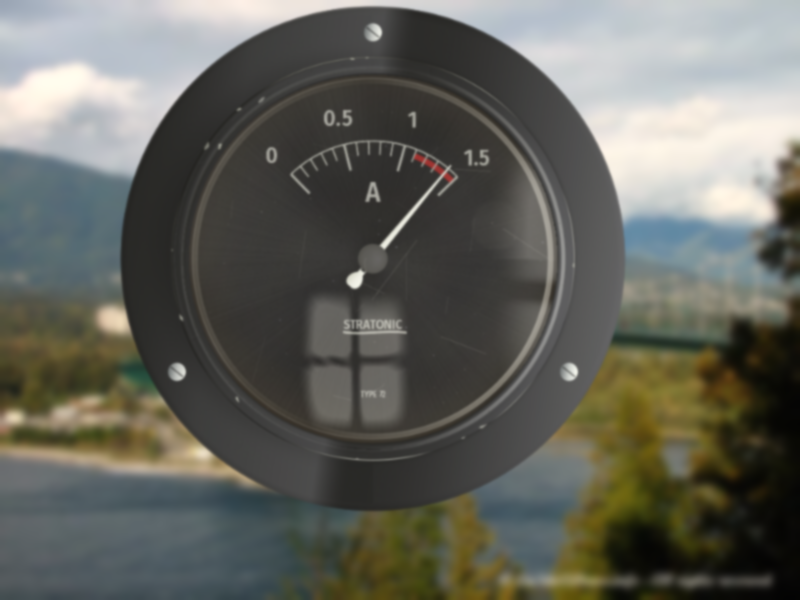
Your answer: 1.4 A
